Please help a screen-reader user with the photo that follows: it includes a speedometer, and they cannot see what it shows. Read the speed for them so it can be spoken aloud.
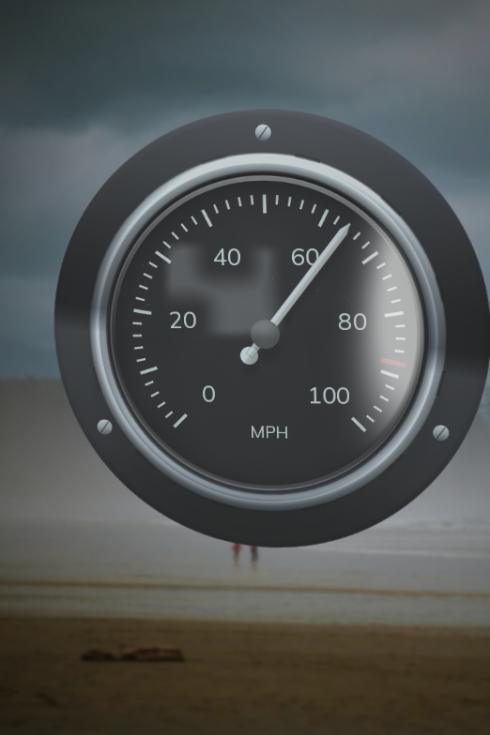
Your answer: 64 mph
